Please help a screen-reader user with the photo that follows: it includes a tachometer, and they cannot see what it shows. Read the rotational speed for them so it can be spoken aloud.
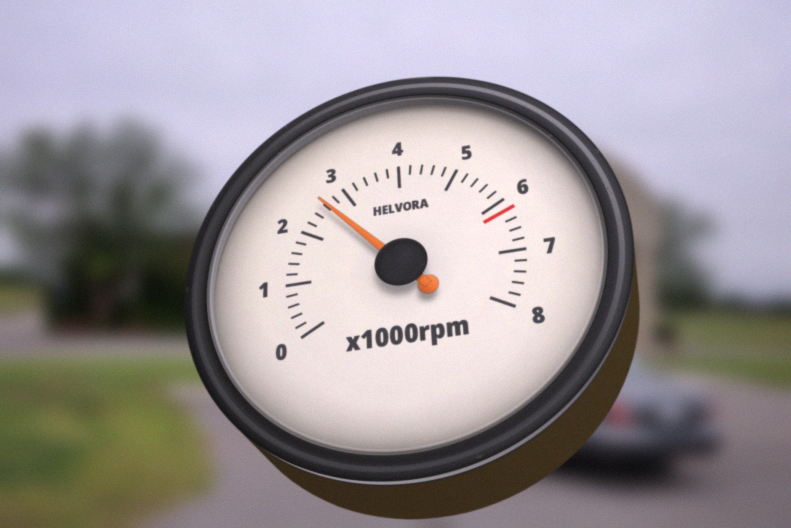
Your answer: 2600 rpm
